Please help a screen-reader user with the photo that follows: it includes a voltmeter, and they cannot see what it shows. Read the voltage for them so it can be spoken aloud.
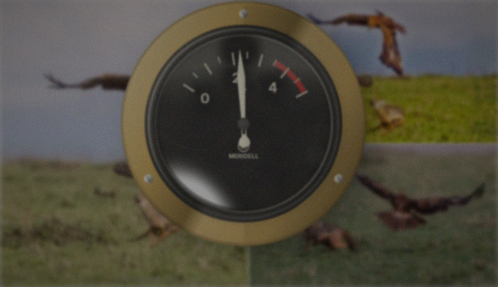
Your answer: 2.25 V
